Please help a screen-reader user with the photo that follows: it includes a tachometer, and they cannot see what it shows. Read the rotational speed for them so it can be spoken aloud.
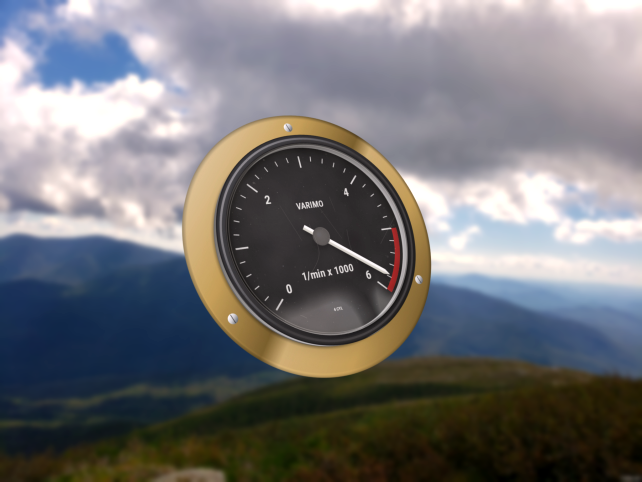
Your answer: 5800 rpm
